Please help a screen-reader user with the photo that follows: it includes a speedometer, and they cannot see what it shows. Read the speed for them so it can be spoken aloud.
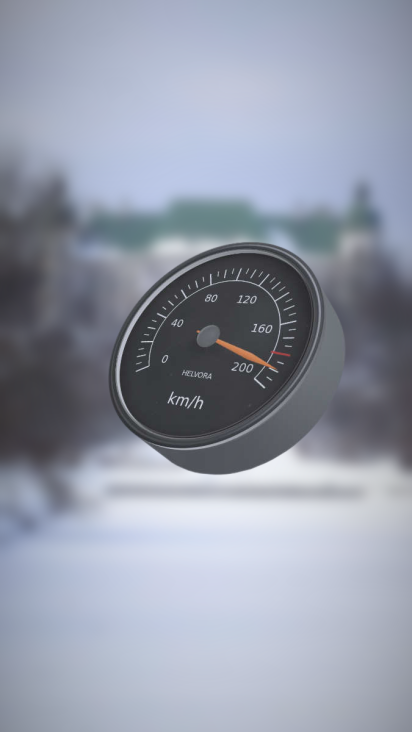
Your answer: 190 km/h
